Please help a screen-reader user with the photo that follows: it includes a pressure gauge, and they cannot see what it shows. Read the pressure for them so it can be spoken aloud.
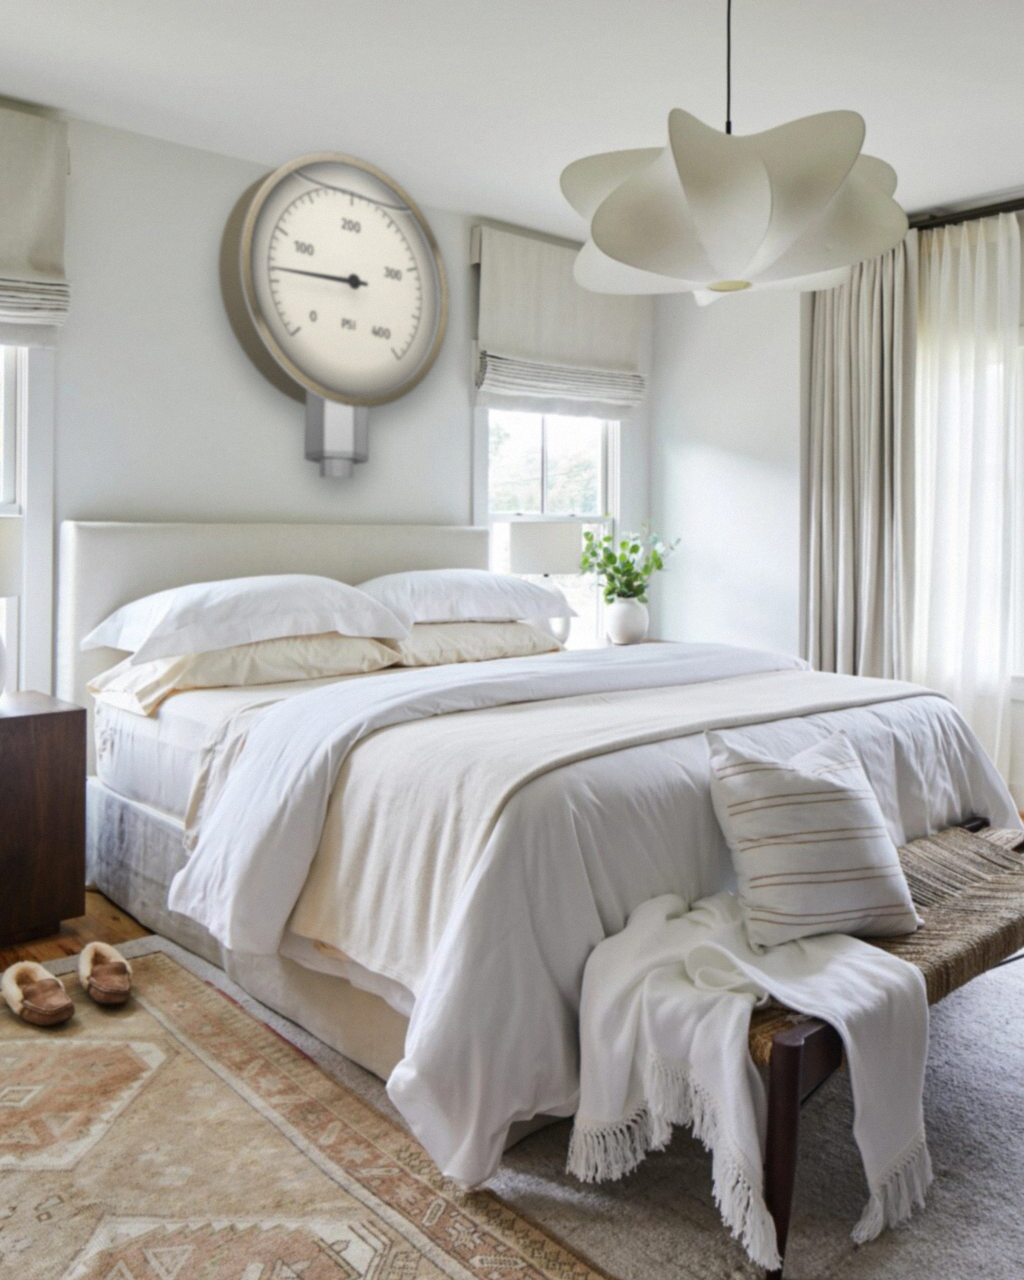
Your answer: 60 psi
